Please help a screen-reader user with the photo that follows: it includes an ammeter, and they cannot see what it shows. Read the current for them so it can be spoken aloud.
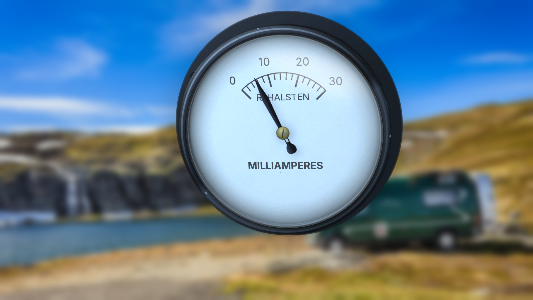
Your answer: 6 mA
